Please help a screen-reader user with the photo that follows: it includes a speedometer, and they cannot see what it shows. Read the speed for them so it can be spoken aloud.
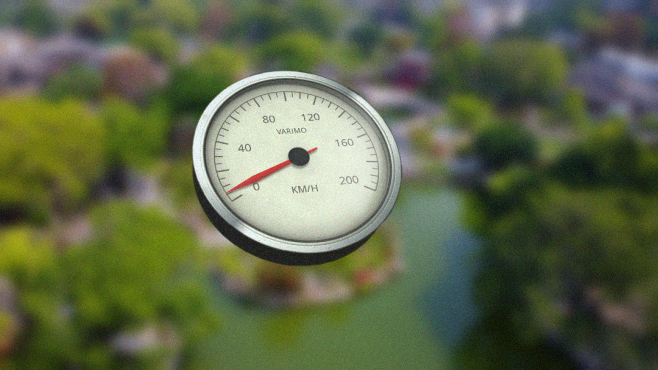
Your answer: 5 km/h
